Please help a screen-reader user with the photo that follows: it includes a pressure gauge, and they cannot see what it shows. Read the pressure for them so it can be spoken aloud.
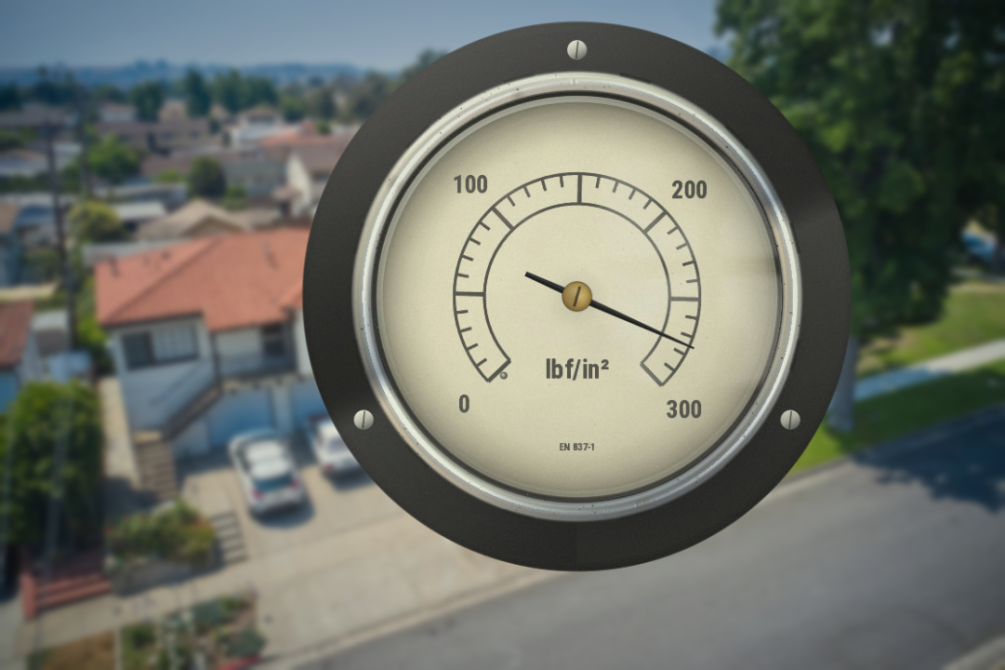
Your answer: 275 psi
